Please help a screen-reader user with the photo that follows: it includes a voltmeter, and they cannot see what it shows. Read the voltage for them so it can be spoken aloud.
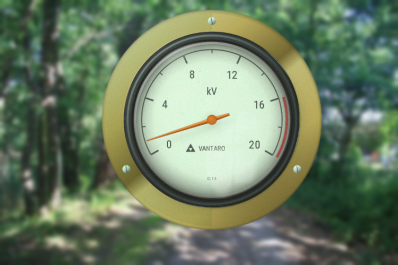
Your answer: 1 kV
